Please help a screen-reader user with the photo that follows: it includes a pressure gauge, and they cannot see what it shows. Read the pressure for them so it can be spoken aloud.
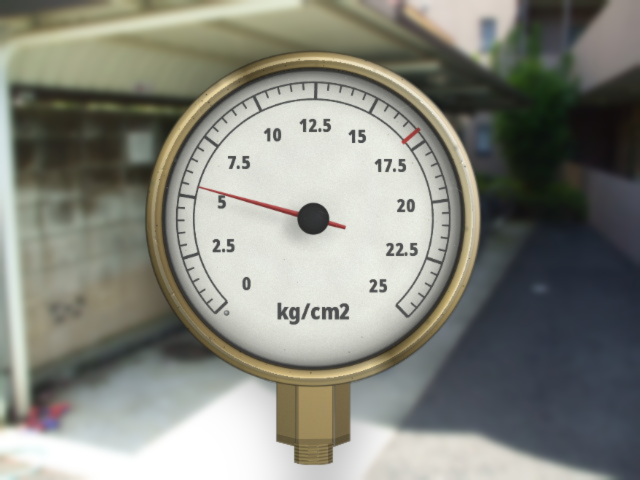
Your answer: 5.5 kg/cm²
